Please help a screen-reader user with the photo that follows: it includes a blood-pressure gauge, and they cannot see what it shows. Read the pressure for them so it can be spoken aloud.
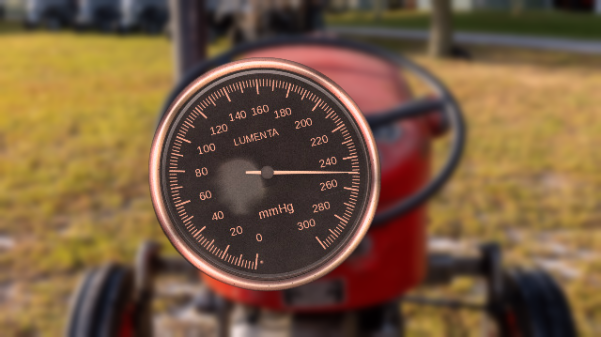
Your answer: 250 mmHg
